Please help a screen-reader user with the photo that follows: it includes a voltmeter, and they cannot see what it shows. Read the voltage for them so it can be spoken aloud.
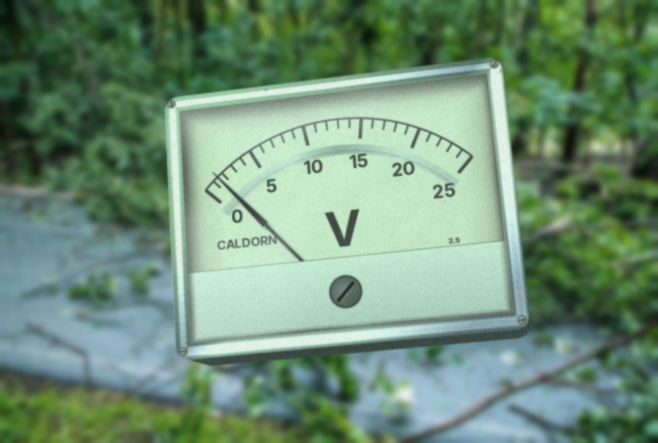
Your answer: 1.5 V
